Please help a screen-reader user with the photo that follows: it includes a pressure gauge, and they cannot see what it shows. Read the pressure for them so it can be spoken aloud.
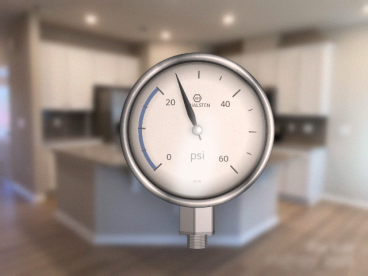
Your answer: 25 psi
